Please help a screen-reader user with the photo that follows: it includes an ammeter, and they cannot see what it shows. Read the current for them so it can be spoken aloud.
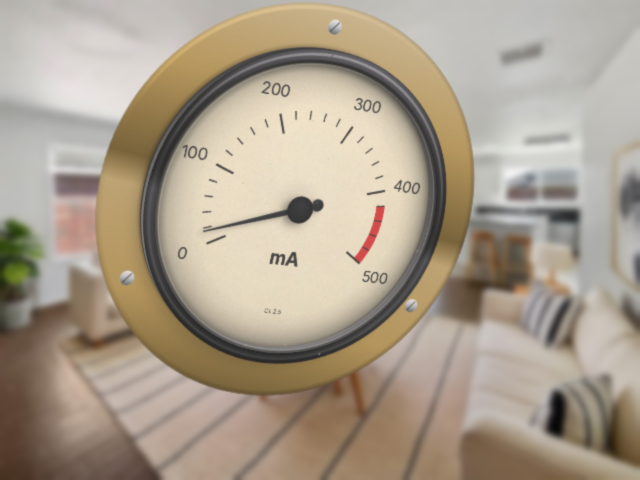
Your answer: 20 mA
